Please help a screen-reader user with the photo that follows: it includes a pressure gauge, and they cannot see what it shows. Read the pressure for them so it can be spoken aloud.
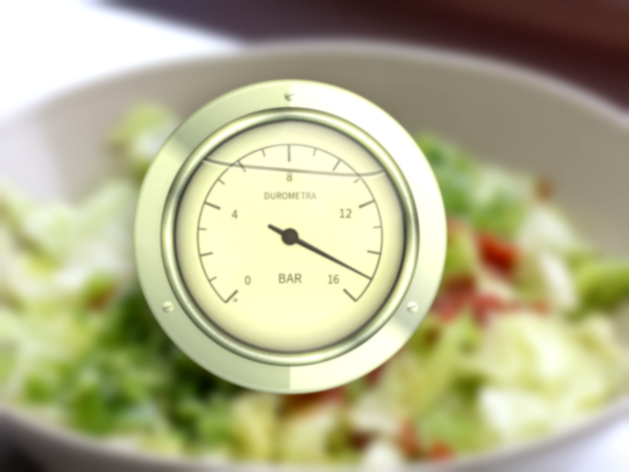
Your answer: 15 bar
